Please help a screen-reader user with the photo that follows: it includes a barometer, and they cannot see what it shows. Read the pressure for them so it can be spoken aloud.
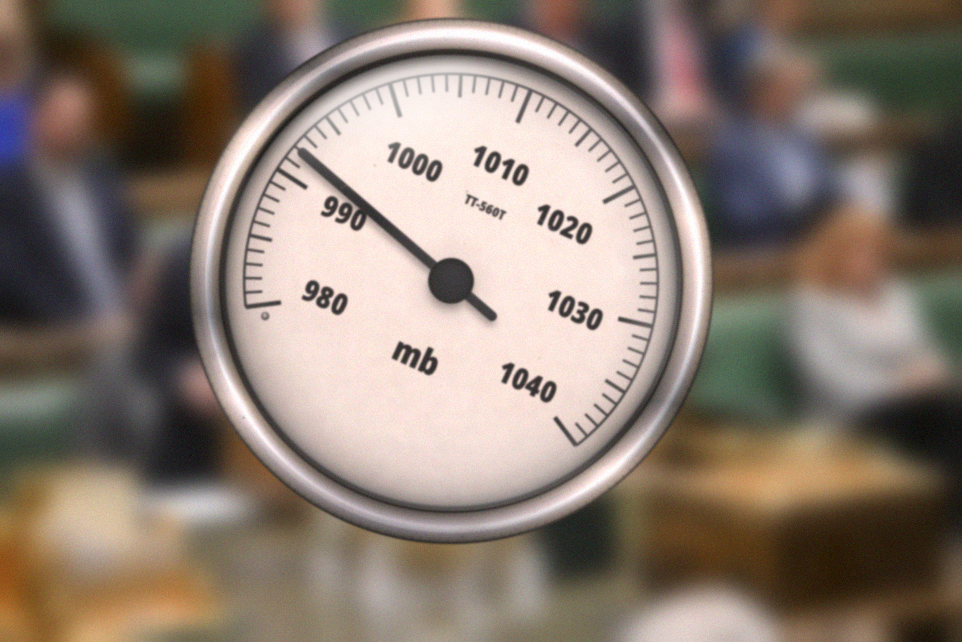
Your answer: 992 mbar
